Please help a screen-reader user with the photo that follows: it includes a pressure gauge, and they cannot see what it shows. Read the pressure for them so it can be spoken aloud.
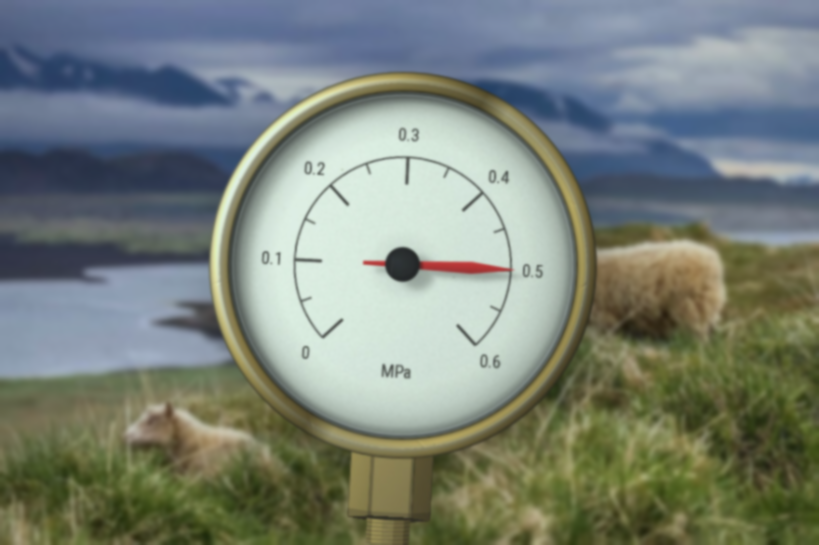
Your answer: 0.5 MPa
